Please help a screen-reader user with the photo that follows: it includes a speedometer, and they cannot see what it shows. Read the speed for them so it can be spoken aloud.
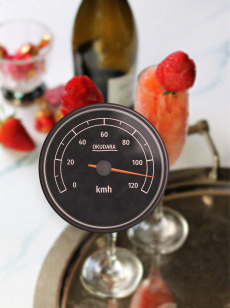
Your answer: 110 km/h
